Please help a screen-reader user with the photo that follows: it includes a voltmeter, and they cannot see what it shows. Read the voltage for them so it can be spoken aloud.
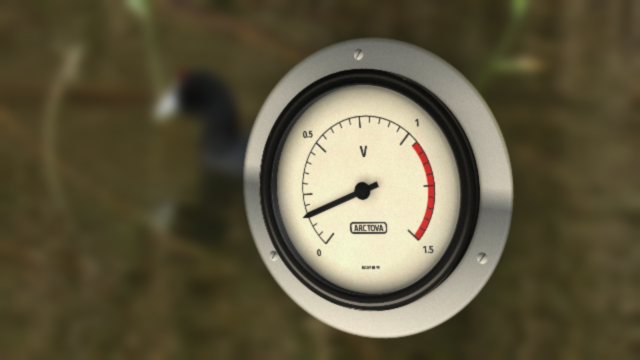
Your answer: 0.15 V
